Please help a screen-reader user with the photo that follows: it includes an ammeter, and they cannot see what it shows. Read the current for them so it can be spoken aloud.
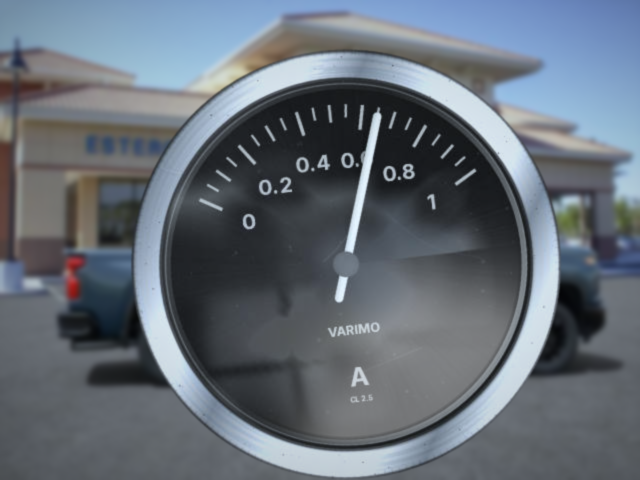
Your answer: 0.65 A
